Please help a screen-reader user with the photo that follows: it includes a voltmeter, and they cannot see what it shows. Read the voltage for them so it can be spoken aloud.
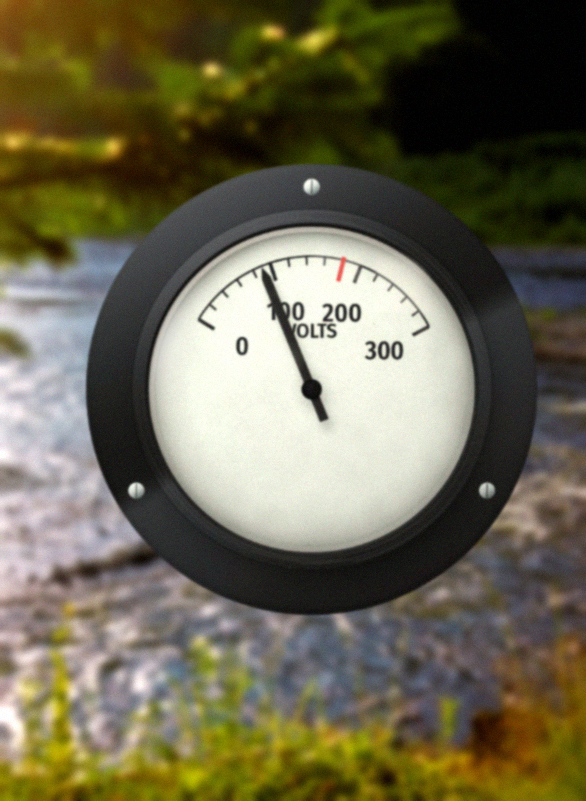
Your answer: 90 V
